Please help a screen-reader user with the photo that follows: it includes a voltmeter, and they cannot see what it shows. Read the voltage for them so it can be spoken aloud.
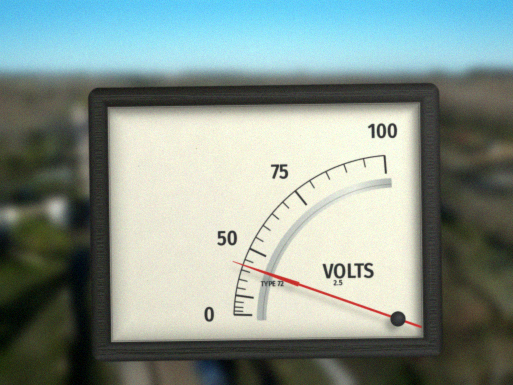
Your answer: 42.5 V
